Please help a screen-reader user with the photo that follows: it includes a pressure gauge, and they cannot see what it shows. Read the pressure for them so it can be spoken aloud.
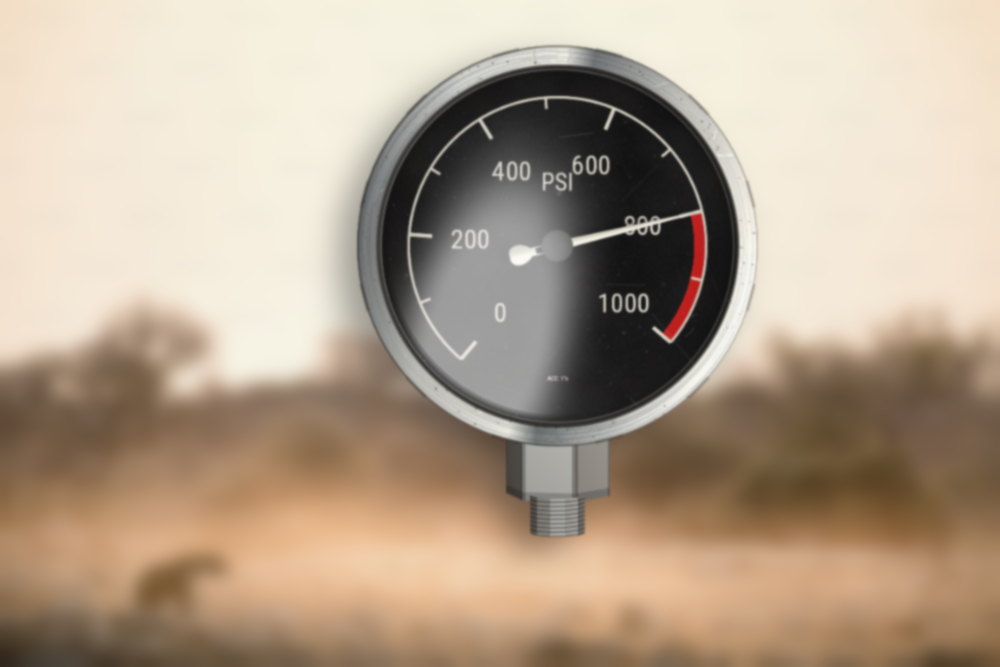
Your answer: 800 psi
